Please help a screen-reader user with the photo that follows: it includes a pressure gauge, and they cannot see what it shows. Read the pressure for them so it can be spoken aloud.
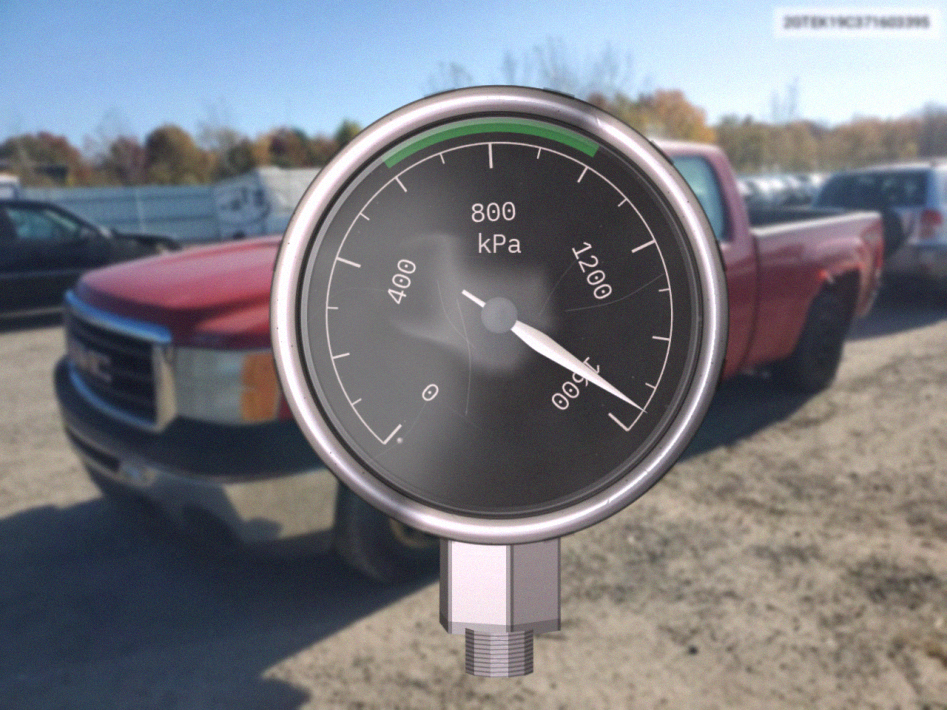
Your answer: 1550 kPa
